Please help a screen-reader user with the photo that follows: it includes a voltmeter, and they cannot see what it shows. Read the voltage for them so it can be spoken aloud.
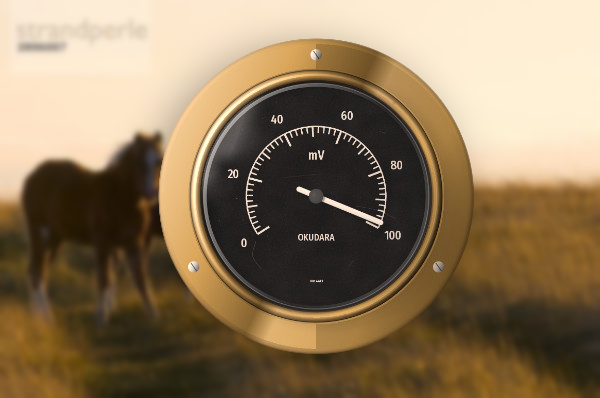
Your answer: 98 mV
